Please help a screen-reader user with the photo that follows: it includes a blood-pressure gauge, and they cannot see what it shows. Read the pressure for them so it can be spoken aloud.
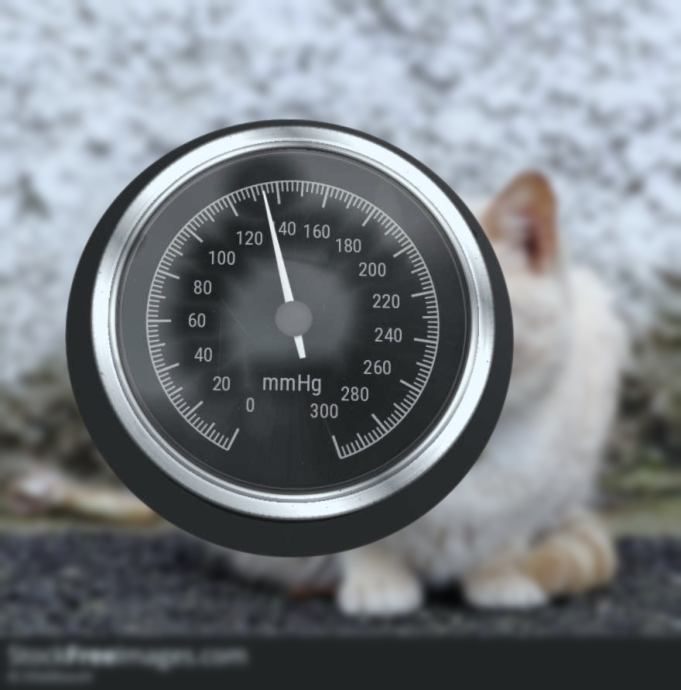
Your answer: 134 mmHg
